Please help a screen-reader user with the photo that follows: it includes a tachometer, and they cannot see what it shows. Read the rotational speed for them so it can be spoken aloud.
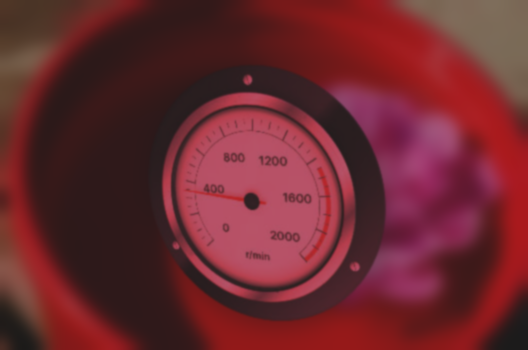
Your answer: 350 rpm
